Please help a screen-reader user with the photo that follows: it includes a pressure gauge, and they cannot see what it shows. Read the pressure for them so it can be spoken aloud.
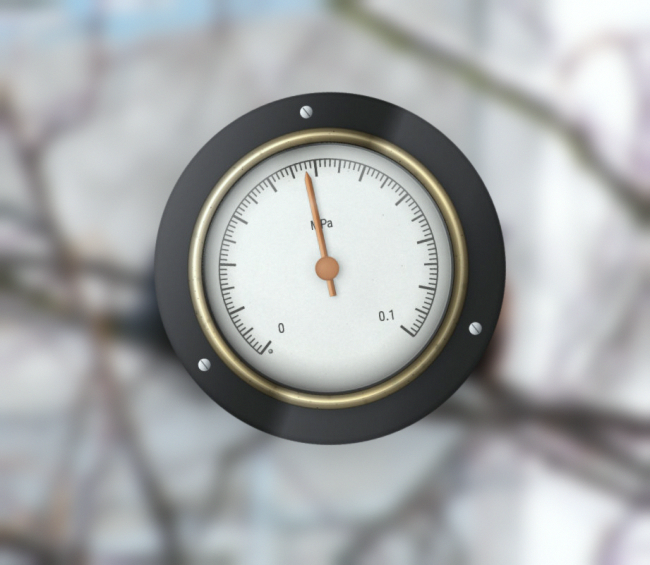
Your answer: 0.048 MPa
